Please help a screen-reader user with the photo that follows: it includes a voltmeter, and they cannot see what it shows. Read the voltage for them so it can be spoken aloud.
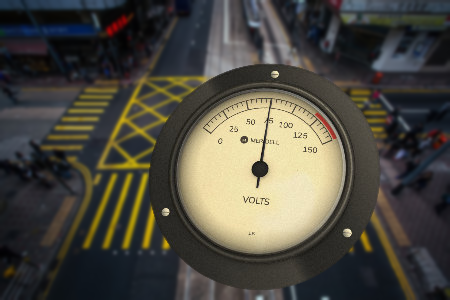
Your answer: 75 V
